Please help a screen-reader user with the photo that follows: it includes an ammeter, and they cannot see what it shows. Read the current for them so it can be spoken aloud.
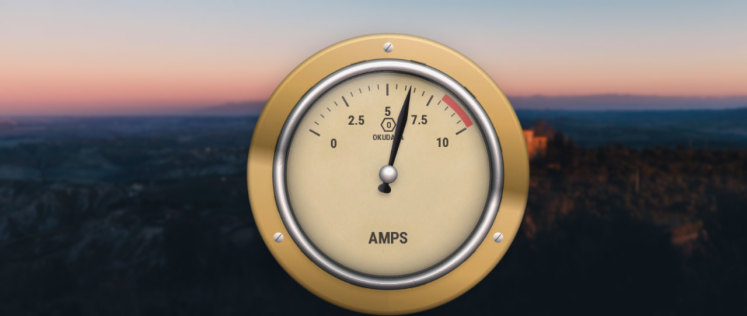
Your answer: 6.25 A
